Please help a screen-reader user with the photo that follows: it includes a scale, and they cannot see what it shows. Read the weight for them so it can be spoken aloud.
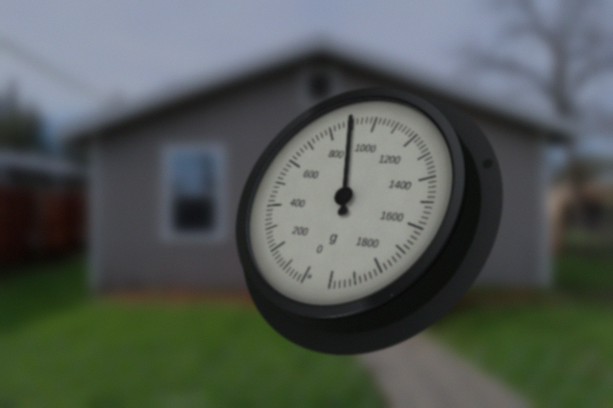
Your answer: 900 g
